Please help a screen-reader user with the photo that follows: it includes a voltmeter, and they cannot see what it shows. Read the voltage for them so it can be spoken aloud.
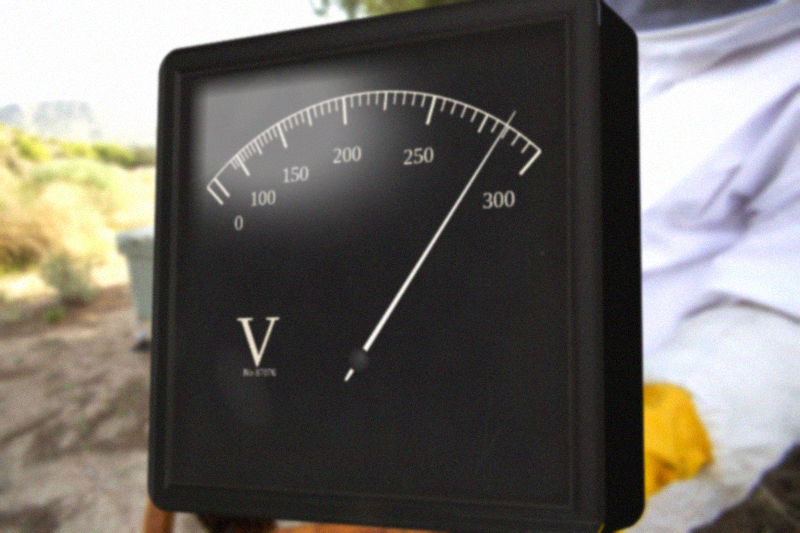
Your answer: 285 V
